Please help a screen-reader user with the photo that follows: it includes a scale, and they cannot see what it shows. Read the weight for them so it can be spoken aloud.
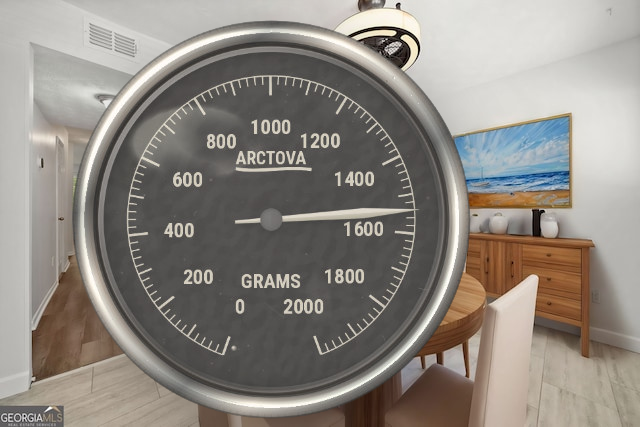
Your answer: 1540 g
